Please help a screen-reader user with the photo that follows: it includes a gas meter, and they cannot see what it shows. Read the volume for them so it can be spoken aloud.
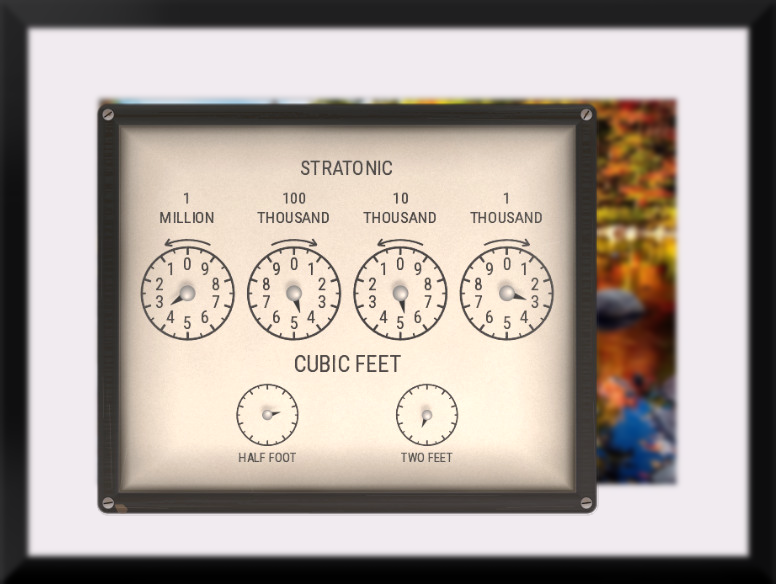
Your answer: 345300 ft³
